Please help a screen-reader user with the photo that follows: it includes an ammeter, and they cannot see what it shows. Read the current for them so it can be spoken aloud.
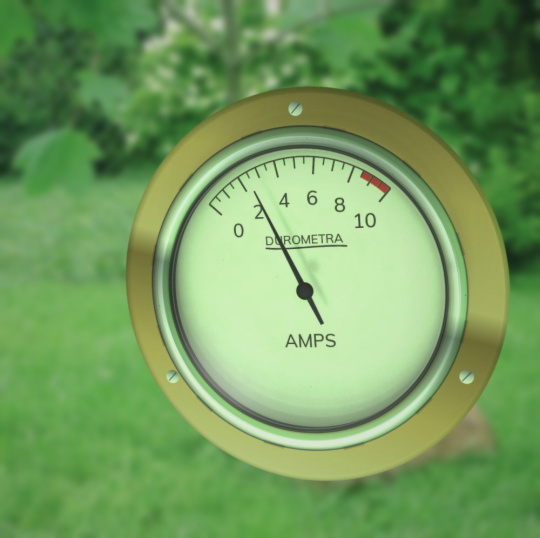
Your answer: 2.5 A
